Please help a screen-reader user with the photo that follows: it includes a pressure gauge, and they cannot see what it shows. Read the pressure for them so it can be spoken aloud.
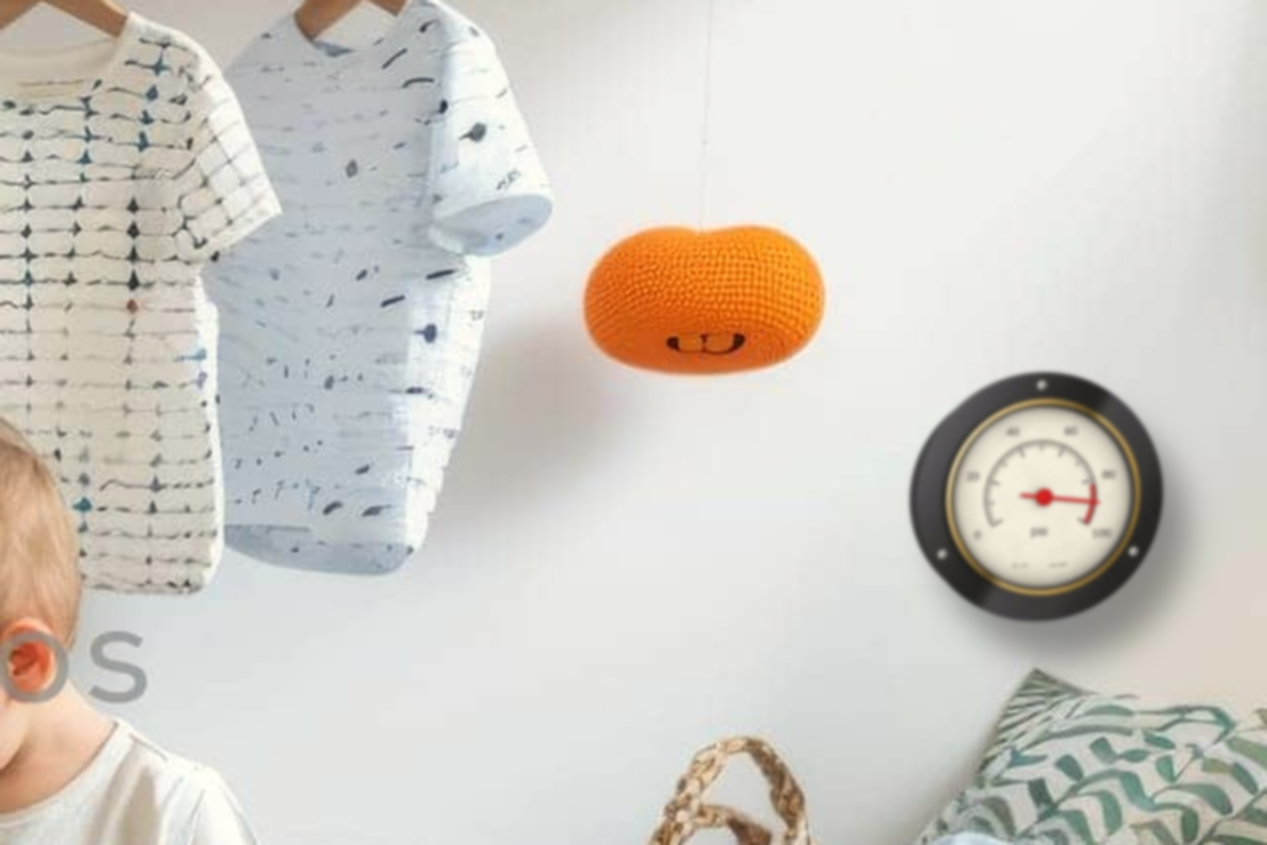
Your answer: 90 psi
